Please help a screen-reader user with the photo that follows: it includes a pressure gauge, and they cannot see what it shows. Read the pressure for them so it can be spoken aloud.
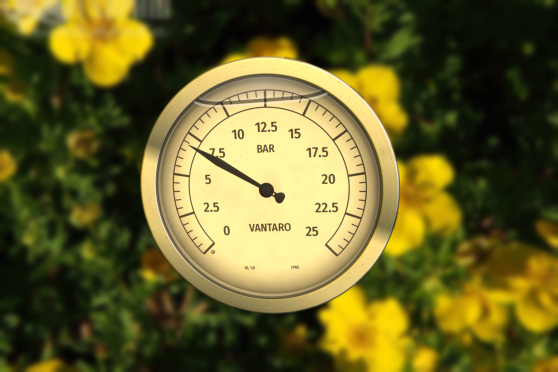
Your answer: 7 bar
